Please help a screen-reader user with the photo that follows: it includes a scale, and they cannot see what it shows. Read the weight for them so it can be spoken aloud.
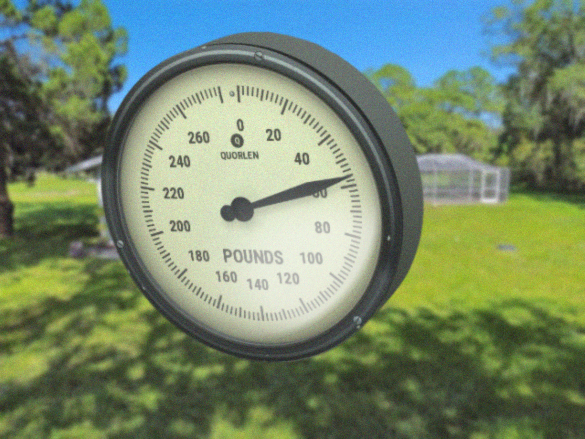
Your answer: 56 lb
